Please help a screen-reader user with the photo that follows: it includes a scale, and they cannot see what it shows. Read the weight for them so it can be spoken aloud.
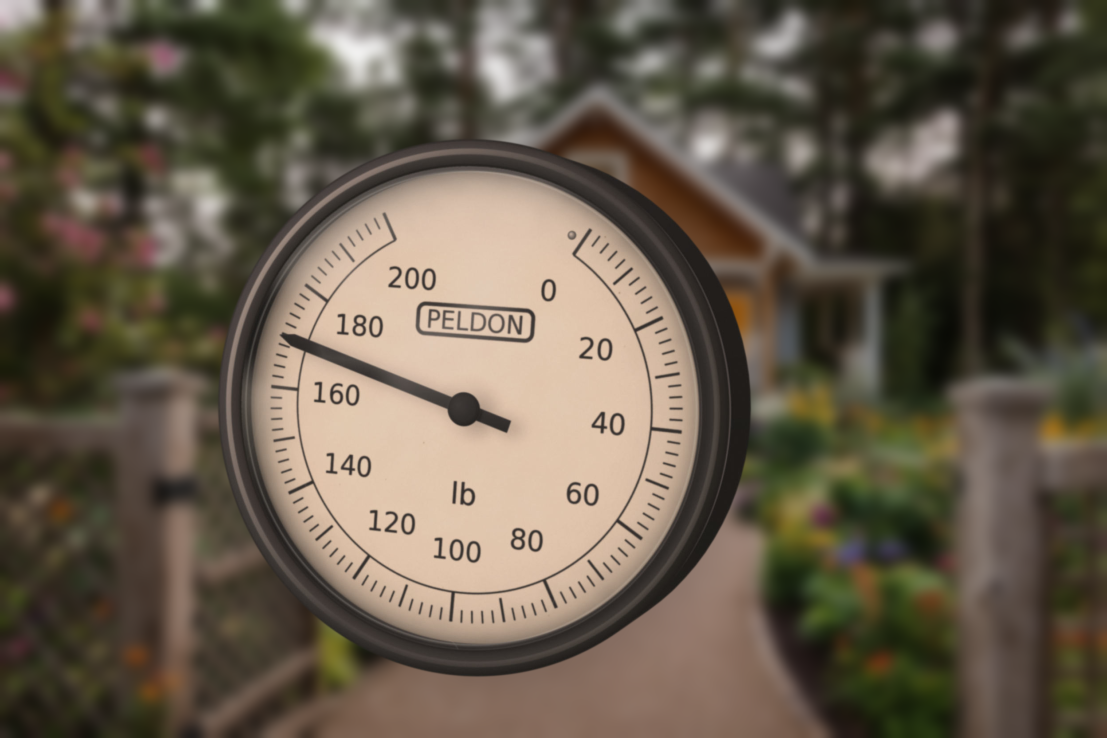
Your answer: 170 lb
